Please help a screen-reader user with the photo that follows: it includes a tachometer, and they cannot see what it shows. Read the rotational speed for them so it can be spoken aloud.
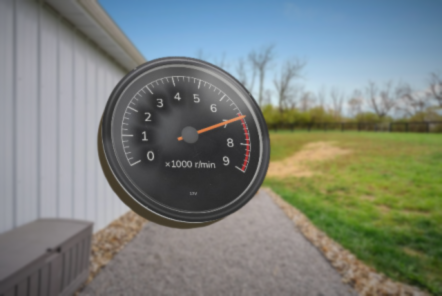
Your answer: 7000 rpm
